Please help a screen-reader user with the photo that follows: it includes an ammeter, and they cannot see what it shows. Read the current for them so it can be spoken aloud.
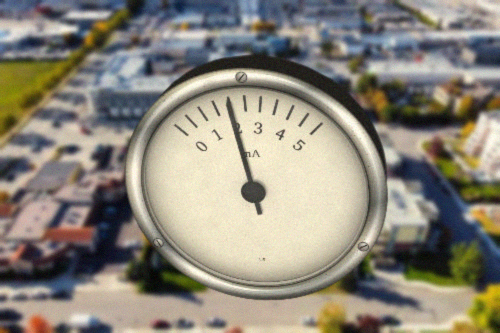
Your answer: 2 mA
